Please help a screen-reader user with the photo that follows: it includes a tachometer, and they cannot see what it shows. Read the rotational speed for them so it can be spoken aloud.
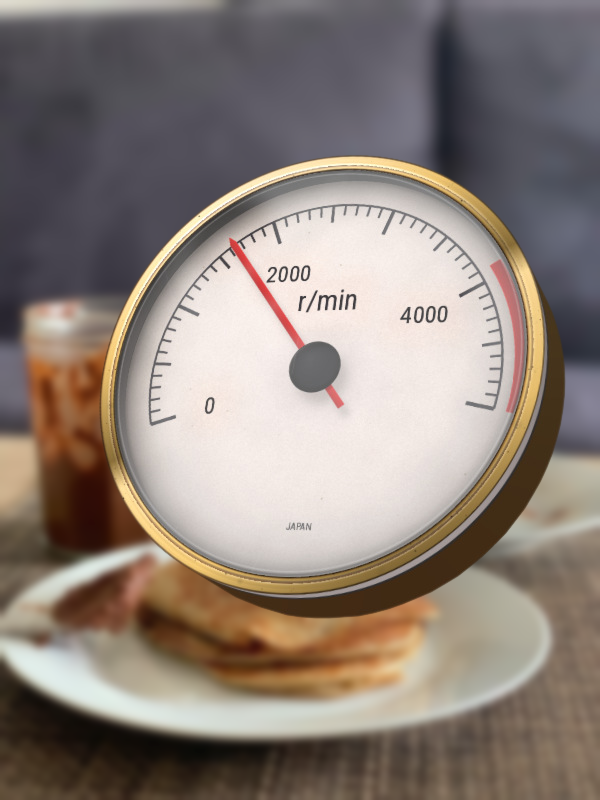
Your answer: 1650 rpm
